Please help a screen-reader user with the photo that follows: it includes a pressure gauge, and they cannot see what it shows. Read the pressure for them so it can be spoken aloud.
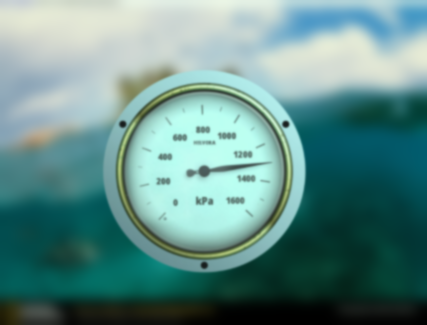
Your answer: 1300 kPa
